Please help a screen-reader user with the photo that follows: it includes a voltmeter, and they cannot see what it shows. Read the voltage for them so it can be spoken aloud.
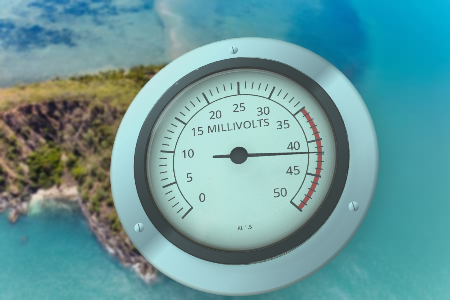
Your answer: 42 mV
